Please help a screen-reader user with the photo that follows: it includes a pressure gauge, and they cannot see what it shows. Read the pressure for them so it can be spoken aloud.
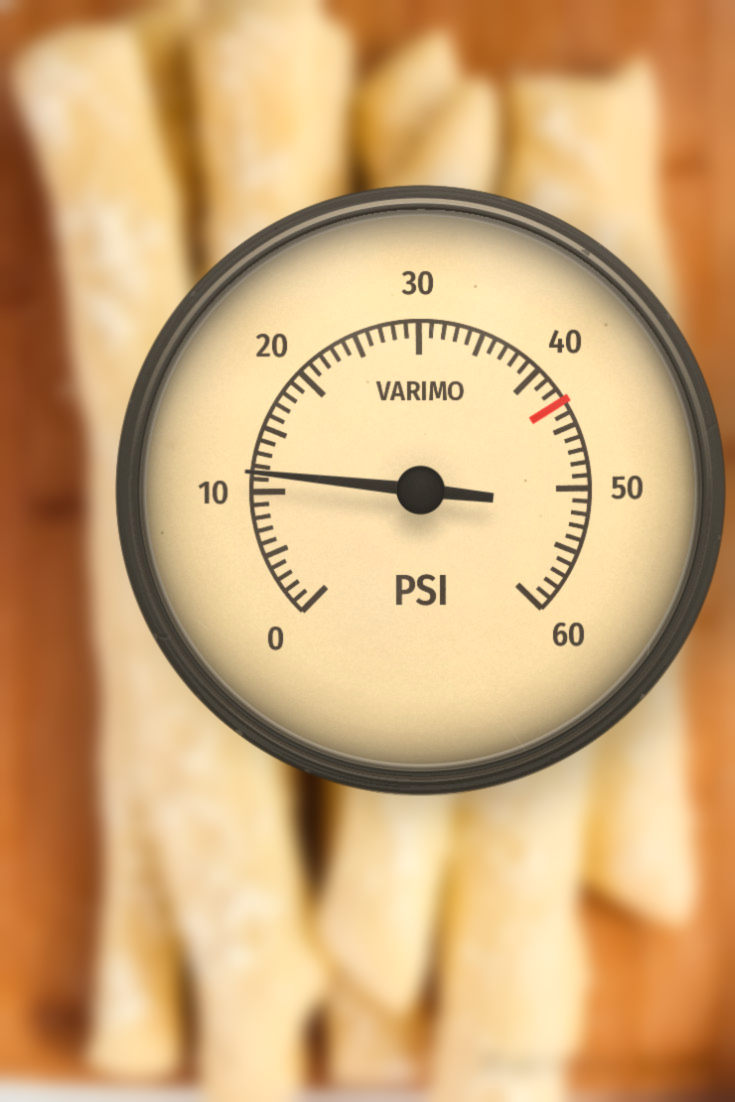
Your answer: 11.5 psi
